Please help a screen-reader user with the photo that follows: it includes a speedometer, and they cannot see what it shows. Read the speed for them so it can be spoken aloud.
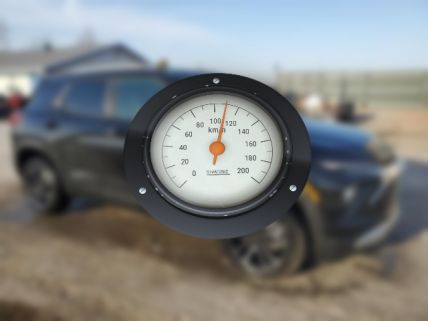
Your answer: 110 km/h
